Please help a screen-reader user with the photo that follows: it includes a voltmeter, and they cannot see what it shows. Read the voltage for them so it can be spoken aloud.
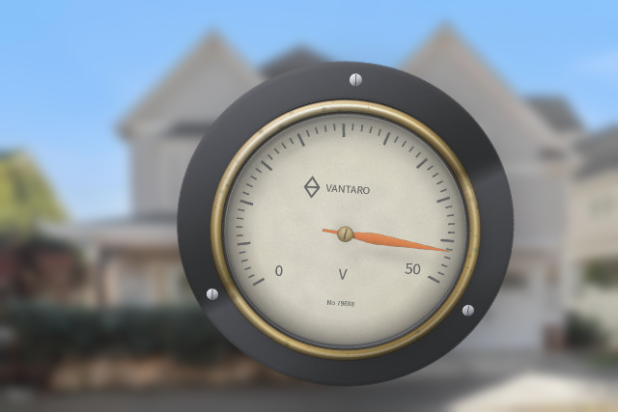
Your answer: 46 V
